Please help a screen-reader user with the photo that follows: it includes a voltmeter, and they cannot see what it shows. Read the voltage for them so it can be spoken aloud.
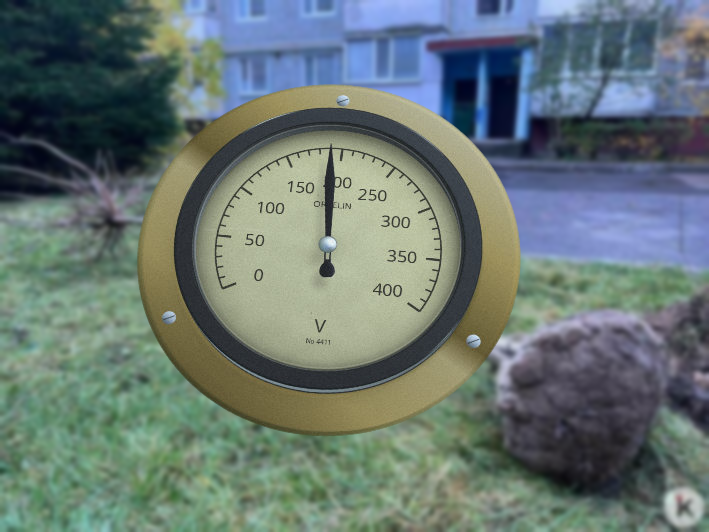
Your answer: 190 V
